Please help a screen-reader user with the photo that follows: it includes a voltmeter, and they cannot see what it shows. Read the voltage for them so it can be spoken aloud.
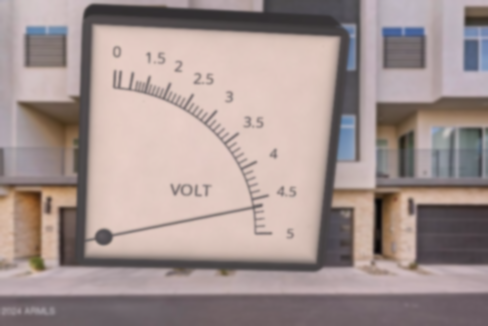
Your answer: 4.6 V
